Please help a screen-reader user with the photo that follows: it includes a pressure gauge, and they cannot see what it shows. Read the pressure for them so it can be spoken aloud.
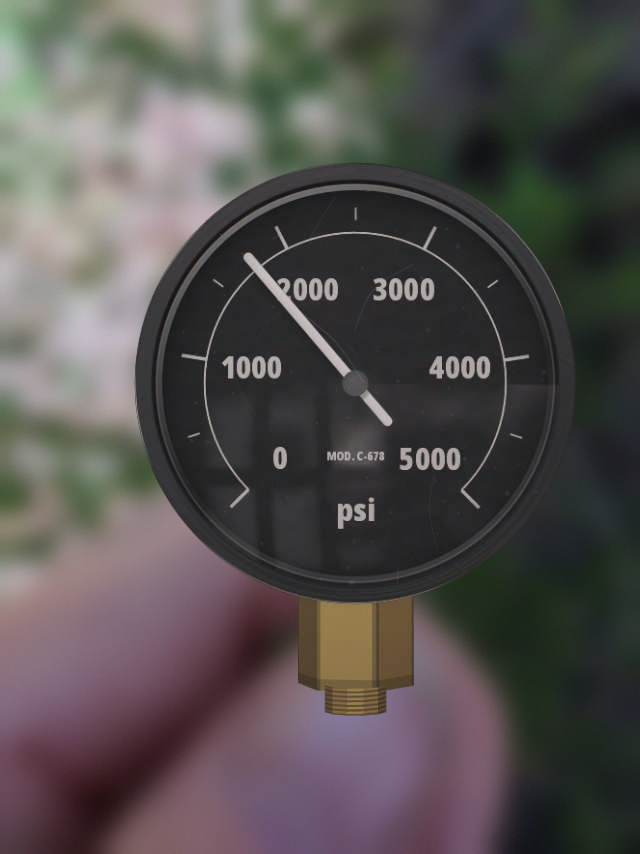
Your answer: 1750 psi
